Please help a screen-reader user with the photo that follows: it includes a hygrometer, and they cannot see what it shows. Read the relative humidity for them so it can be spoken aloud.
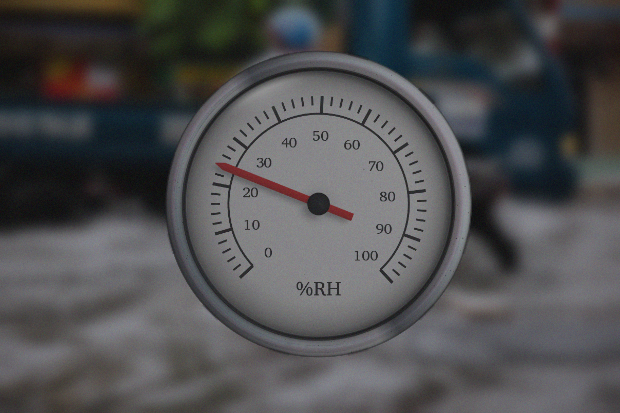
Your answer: 24 %
